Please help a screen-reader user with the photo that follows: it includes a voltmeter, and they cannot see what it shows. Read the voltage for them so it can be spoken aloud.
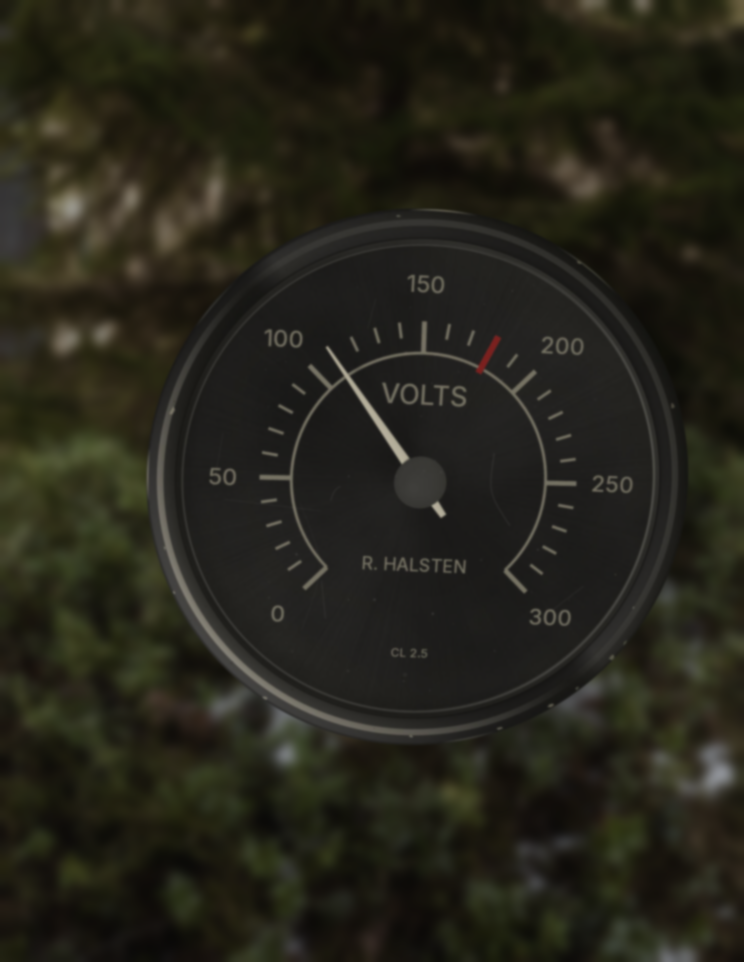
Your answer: 110 V
